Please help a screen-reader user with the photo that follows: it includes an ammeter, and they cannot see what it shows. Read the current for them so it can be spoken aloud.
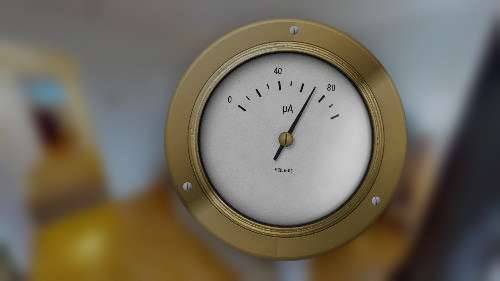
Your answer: 70 µA
